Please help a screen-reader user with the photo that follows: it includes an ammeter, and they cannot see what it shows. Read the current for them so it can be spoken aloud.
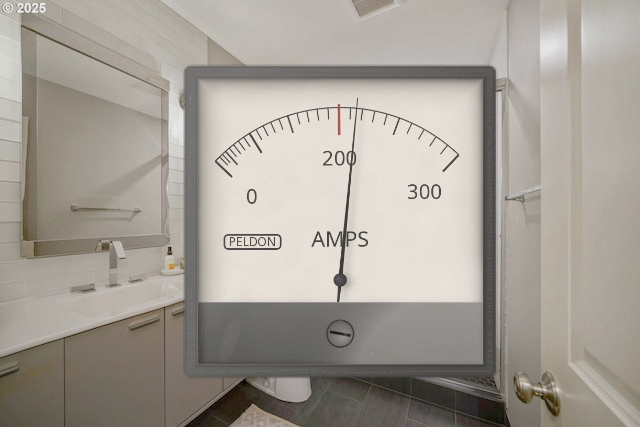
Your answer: 215 A
